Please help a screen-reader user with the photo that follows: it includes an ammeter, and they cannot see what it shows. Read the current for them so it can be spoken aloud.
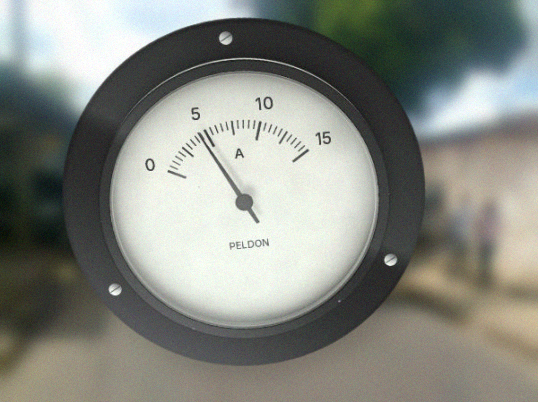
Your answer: 4.5 A
